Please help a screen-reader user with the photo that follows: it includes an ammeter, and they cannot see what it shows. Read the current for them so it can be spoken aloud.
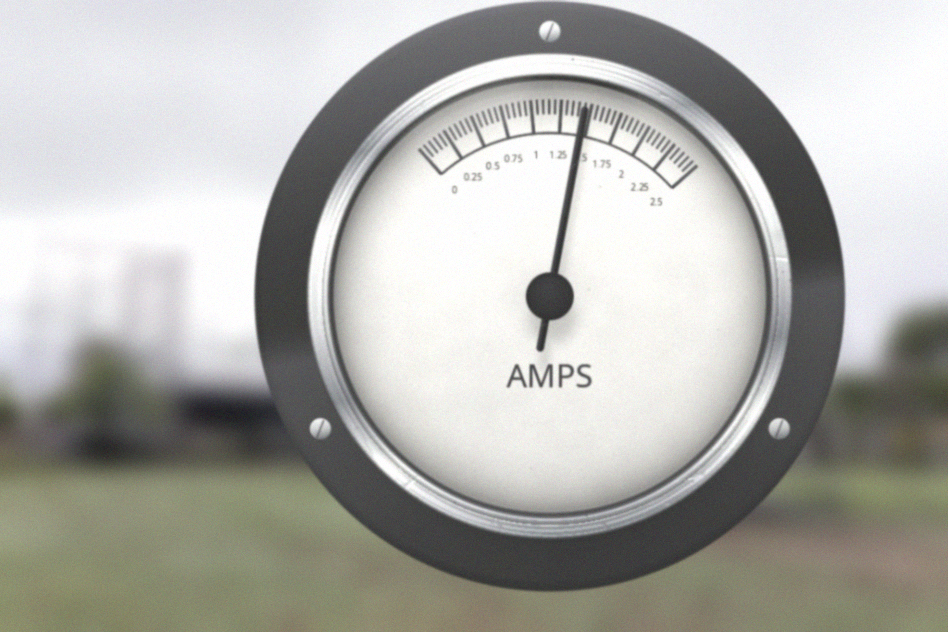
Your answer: 1.45 A
